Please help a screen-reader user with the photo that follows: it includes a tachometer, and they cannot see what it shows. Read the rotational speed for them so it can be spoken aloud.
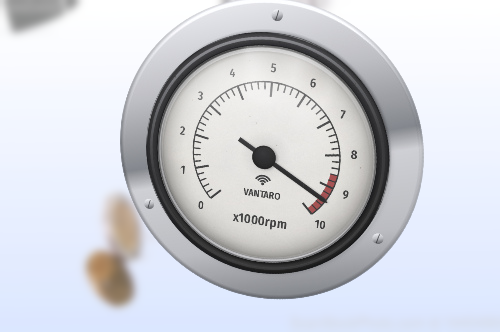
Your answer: 9400 rpm
